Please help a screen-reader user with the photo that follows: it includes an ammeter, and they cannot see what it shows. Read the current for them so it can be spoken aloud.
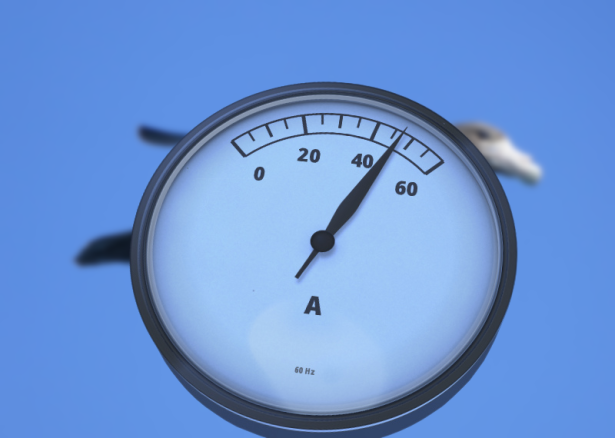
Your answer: 47.5 A
